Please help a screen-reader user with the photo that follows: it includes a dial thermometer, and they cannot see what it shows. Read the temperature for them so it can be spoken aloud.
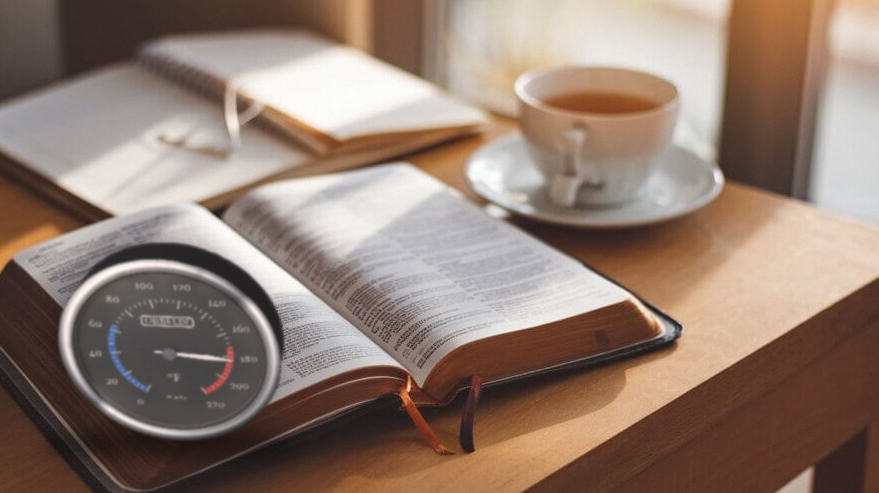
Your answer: 180 °F
